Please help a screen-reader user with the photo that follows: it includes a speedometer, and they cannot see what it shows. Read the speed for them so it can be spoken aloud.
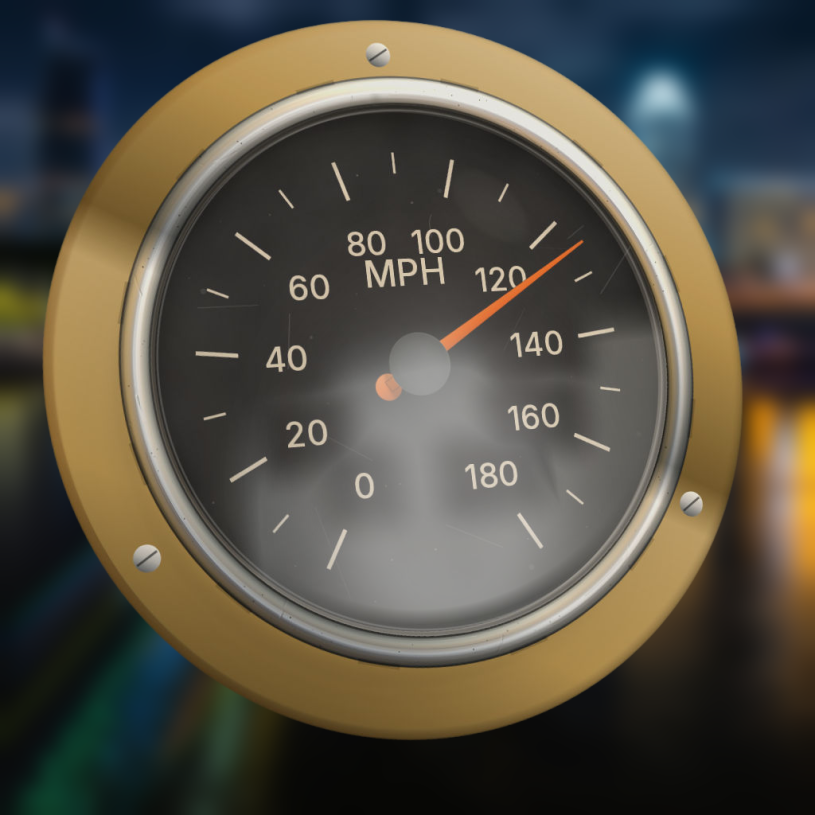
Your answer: 125 mph
